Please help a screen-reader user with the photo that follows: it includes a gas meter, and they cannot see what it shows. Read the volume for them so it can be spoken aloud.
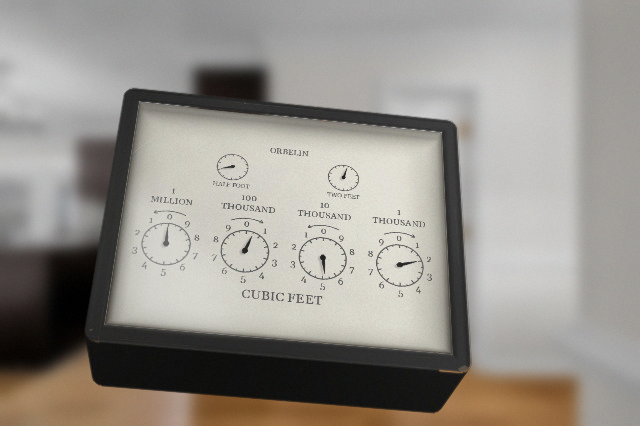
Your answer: 5200 ft³
